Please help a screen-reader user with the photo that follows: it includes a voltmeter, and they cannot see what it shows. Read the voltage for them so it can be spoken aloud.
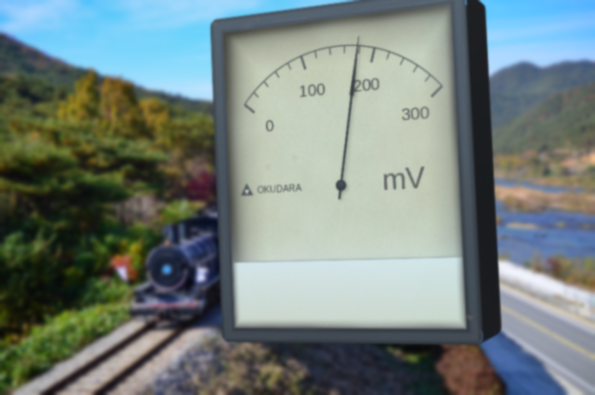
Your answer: 180 mV
